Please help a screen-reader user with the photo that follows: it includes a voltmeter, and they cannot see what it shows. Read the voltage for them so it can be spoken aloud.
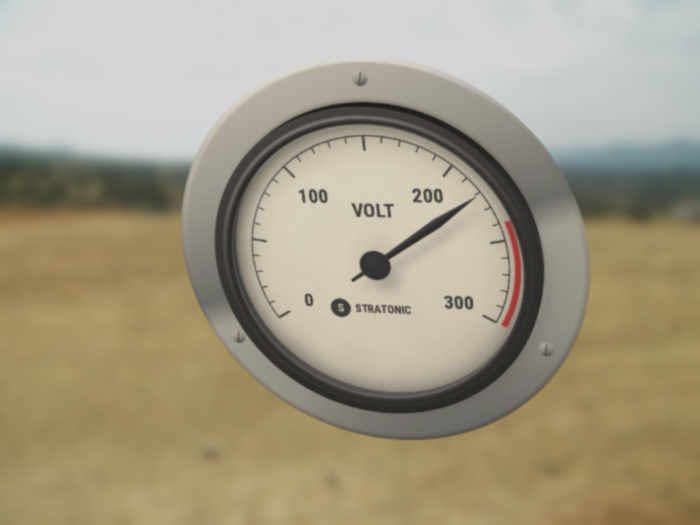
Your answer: 220 V
